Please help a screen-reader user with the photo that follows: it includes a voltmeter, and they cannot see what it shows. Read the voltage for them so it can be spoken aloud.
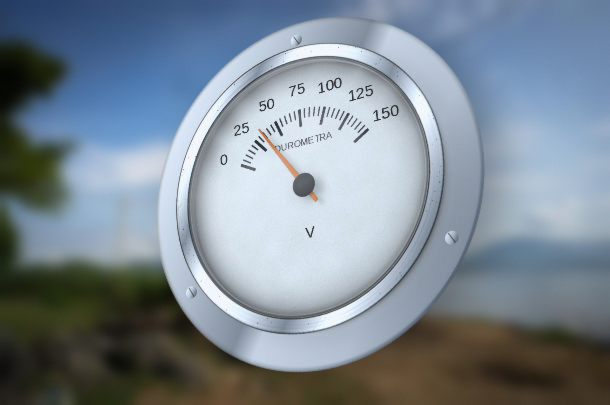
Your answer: 35 V
